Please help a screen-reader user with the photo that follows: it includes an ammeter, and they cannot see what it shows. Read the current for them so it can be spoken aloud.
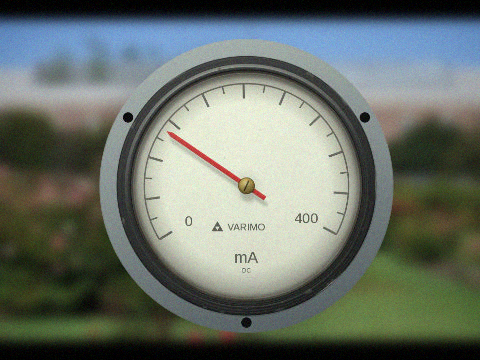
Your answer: 110 mA
